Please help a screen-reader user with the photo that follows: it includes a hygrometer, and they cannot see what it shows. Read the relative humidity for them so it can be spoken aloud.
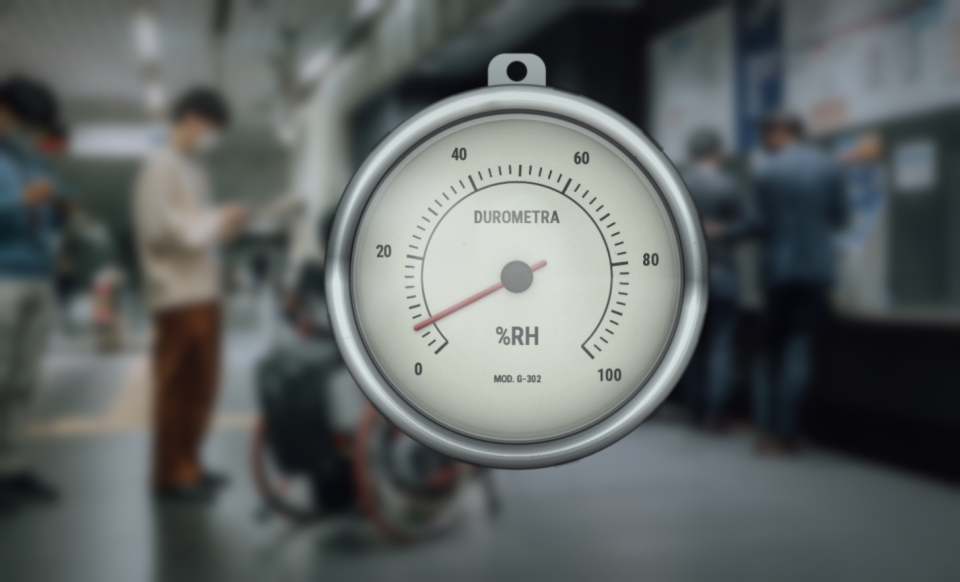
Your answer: 6 %
